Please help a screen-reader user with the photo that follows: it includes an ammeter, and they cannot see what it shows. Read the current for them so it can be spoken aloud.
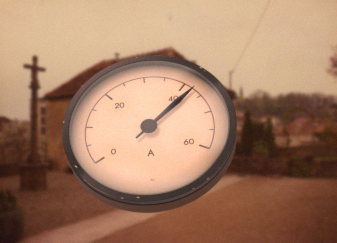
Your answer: 42.5 A
